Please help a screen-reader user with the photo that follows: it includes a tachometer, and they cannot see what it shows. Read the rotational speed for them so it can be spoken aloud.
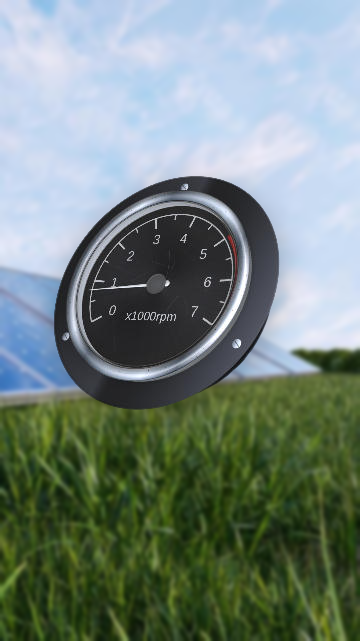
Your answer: 750 rpm
